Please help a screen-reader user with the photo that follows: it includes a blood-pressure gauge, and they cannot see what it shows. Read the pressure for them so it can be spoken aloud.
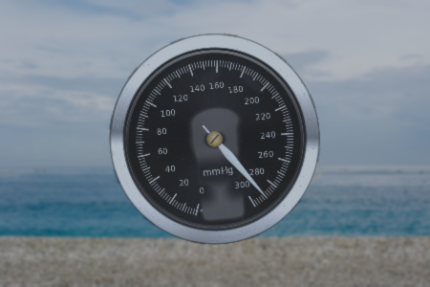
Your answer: 290 mmHg
